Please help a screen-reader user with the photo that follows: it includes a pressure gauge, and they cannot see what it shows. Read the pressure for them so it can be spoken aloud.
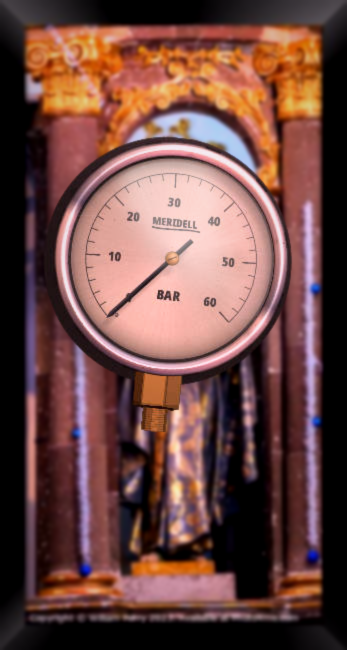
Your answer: 0 bar
